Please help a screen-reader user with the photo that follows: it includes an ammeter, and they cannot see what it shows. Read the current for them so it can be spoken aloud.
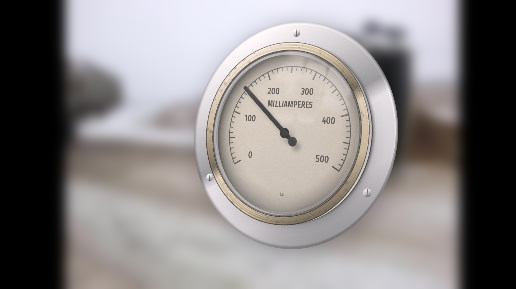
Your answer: 150 mA
